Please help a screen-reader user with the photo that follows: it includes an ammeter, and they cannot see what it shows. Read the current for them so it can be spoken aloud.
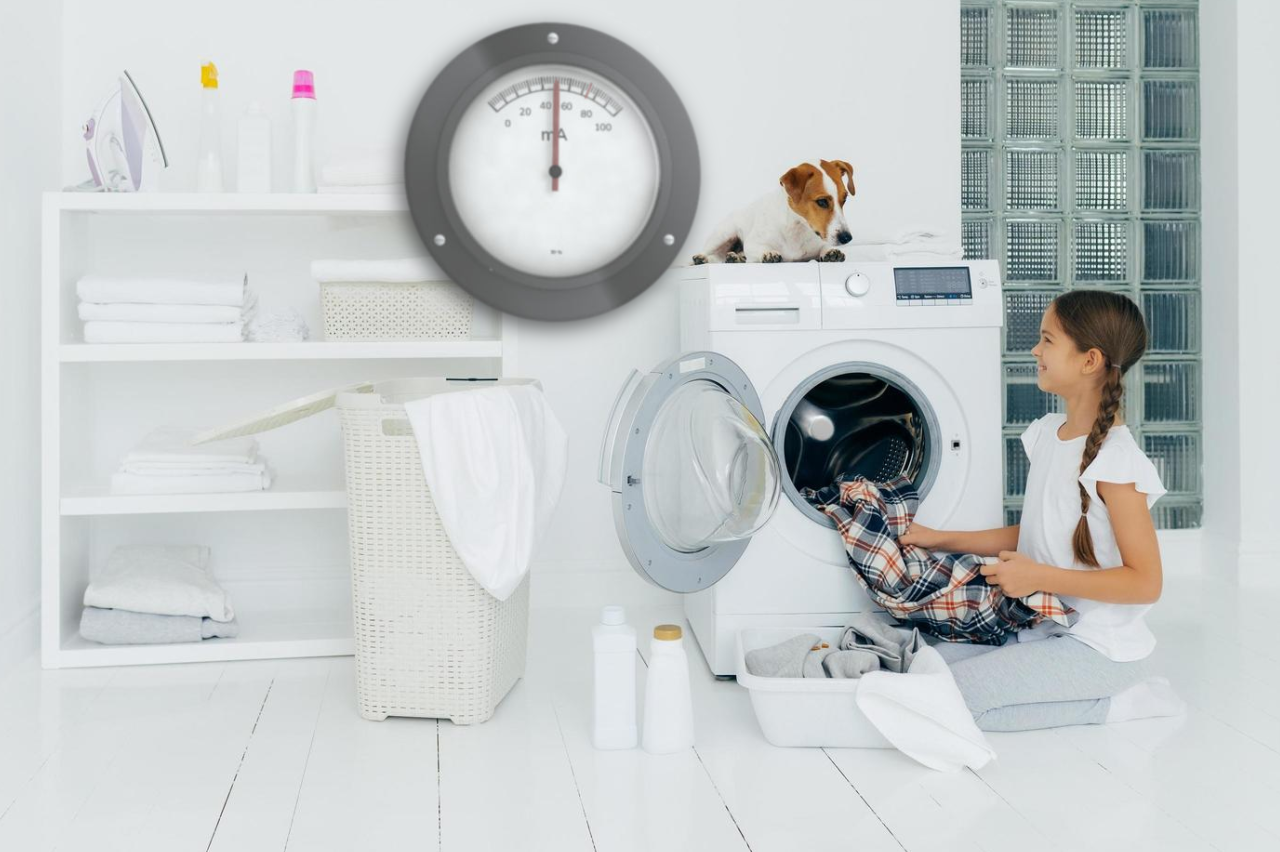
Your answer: 50 mA
